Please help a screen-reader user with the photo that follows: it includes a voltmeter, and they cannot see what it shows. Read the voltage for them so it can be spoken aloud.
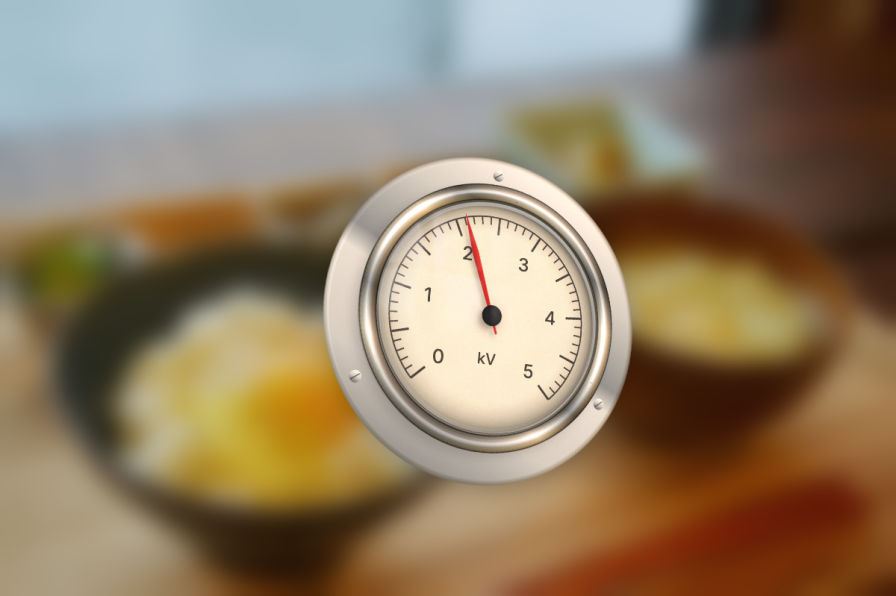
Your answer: 2.1 kV
